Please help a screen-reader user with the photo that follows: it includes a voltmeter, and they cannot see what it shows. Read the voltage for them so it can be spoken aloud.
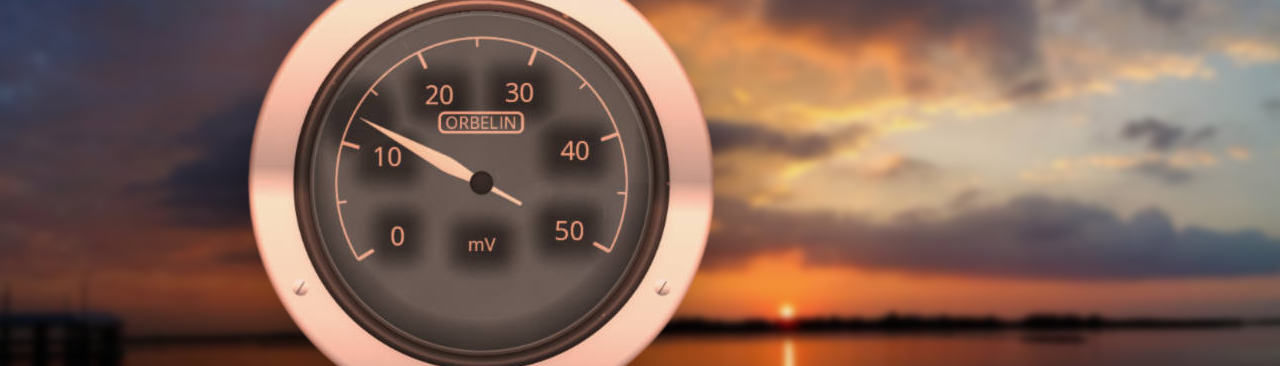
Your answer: 12.5 mV
